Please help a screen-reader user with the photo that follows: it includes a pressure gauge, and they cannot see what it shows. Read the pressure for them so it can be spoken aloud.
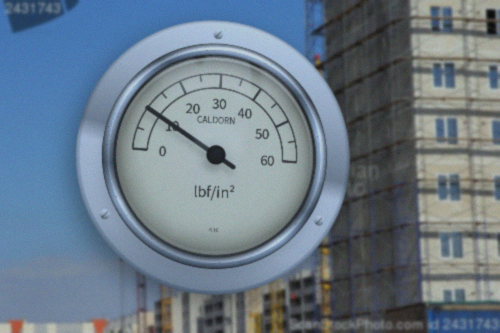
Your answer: 10 psi
